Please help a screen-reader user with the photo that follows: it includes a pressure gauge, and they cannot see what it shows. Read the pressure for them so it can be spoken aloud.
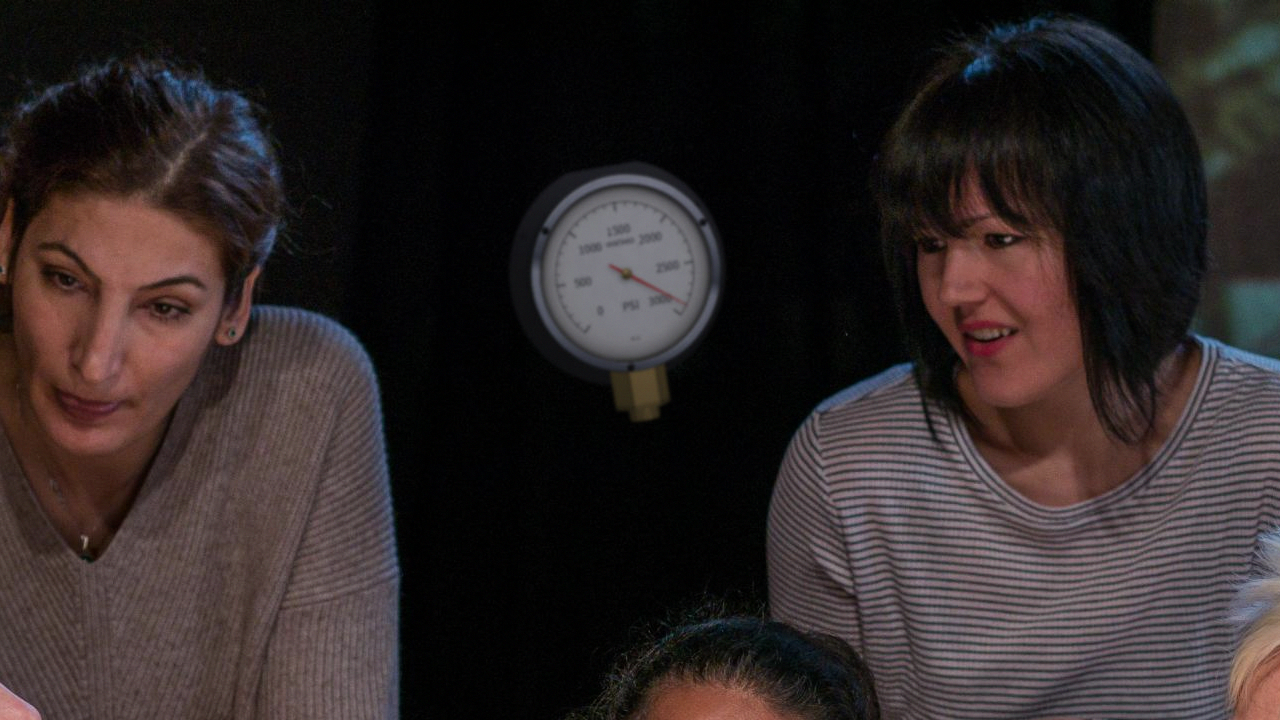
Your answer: 2900 psi
